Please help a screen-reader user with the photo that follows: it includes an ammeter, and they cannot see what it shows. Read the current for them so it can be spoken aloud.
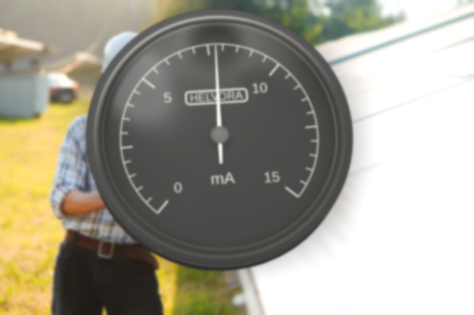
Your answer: 7.75 mA
